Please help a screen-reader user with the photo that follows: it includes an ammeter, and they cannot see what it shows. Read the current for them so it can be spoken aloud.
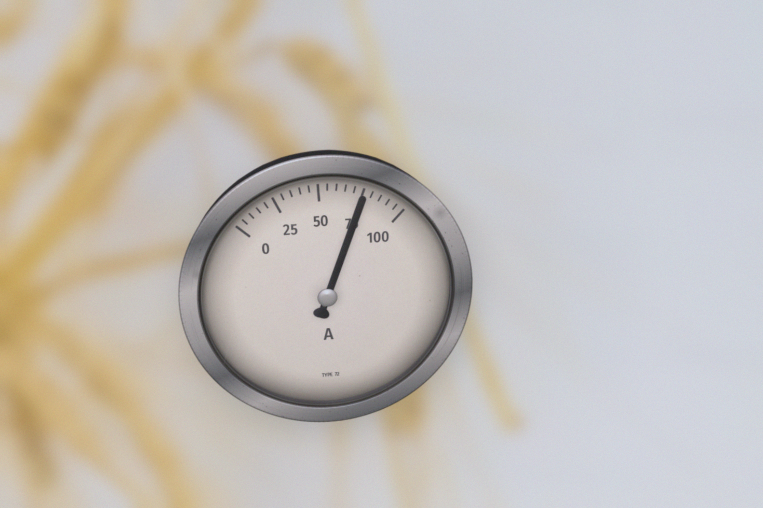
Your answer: 75 A
